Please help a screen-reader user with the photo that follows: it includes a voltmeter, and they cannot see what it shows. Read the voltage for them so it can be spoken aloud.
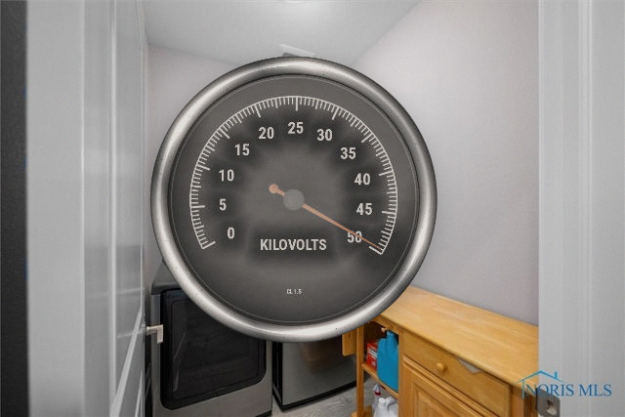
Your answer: 49.5 kV
